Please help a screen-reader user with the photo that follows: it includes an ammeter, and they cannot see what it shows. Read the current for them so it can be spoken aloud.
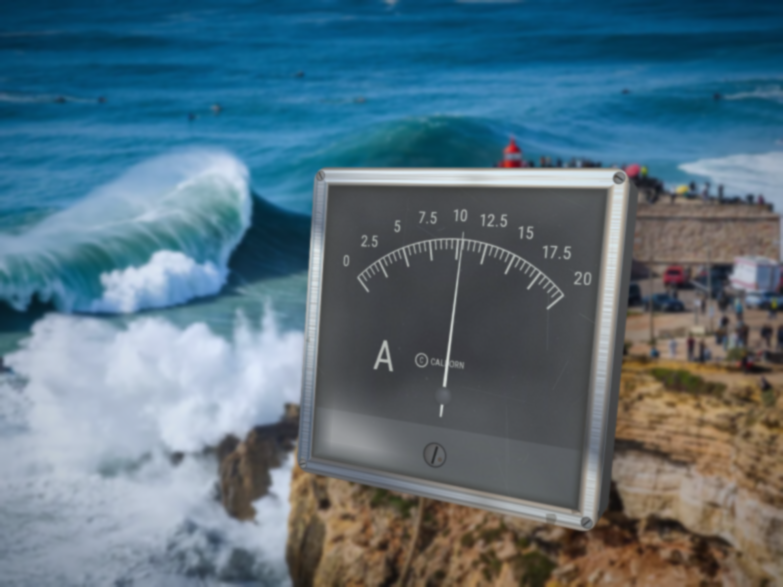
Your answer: 10.5 A
